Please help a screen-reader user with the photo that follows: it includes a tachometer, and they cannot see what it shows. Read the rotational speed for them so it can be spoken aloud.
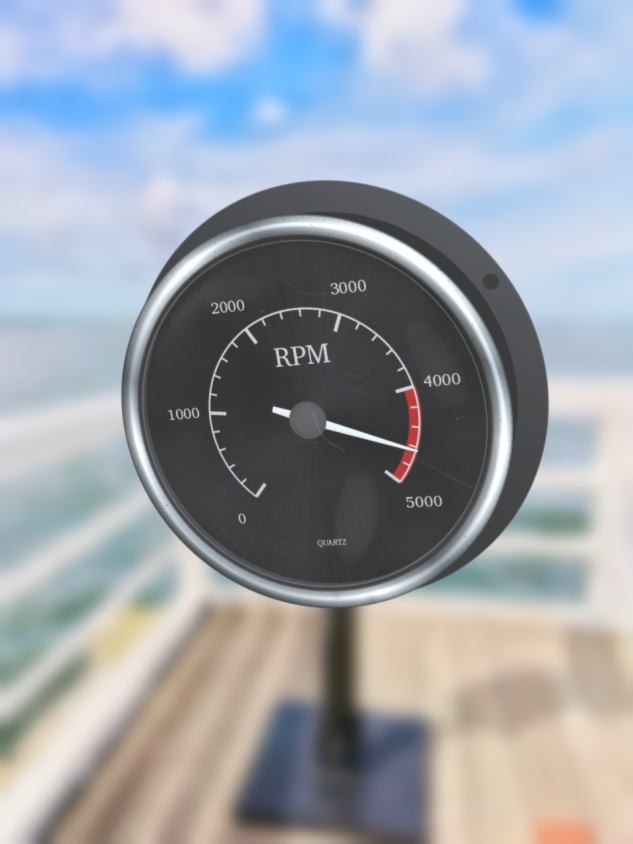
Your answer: 4600 rpm
